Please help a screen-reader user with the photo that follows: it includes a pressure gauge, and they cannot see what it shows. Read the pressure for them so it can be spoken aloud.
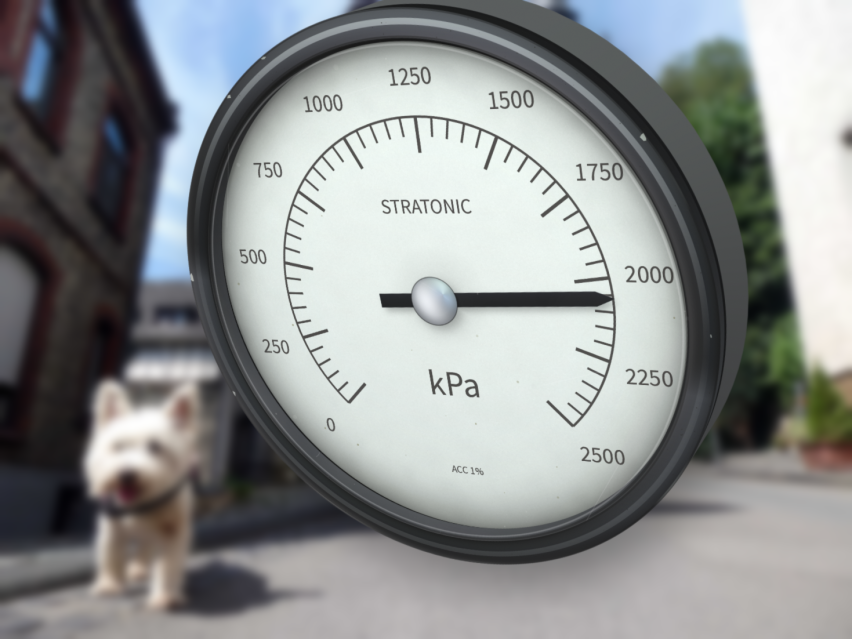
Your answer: 2050 kPa
